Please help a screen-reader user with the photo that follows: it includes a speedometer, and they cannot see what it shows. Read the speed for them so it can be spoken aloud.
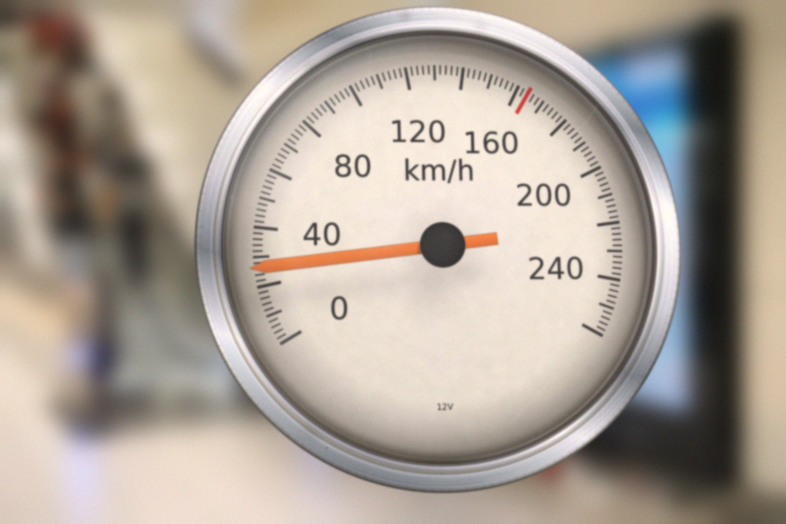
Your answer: 26 km/h
